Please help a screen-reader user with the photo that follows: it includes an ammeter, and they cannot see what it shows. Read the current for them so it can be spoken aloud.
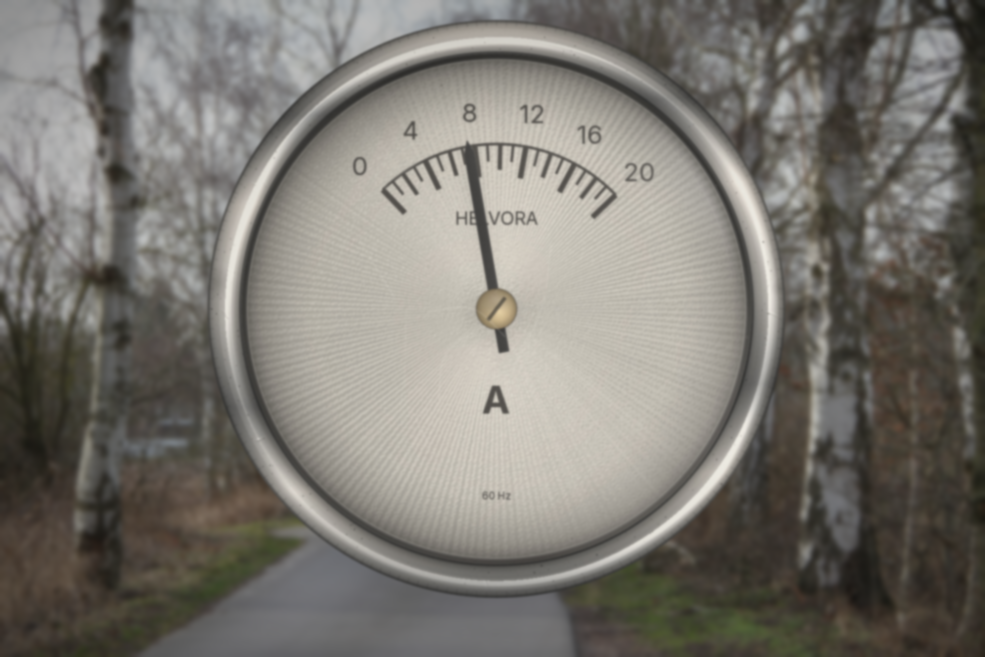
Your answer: 7.5 A
